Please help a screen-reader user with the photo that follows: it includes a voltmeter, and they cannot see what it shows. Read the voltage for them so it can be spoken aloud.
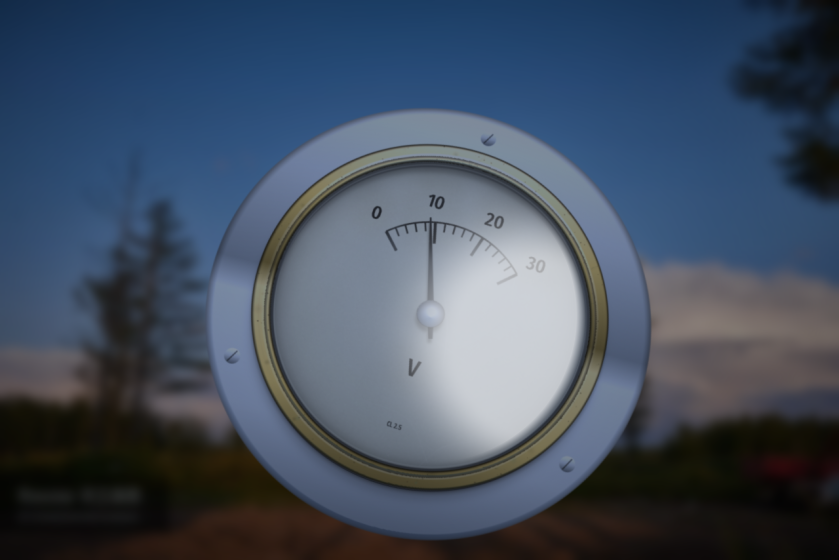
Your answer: 9 V
